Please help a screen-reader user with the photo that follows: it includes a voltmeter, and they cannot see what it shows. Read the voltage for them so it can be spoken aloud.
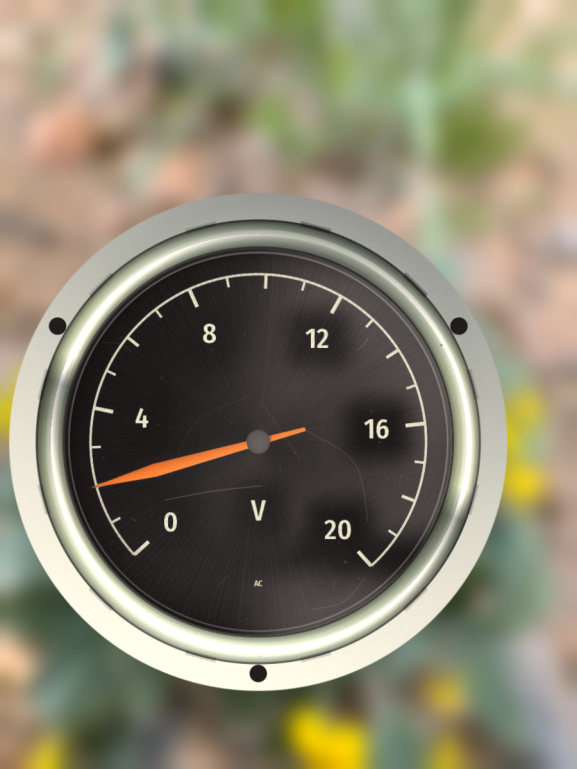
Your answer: 2 V
